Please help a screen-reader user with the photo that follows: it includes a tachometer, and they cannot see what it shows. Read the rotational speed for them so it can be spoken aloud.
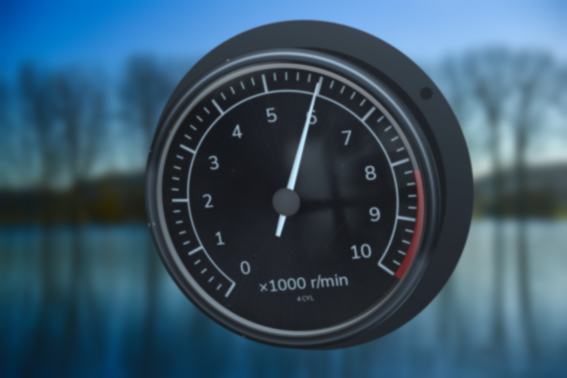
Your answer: 6000 rpm
